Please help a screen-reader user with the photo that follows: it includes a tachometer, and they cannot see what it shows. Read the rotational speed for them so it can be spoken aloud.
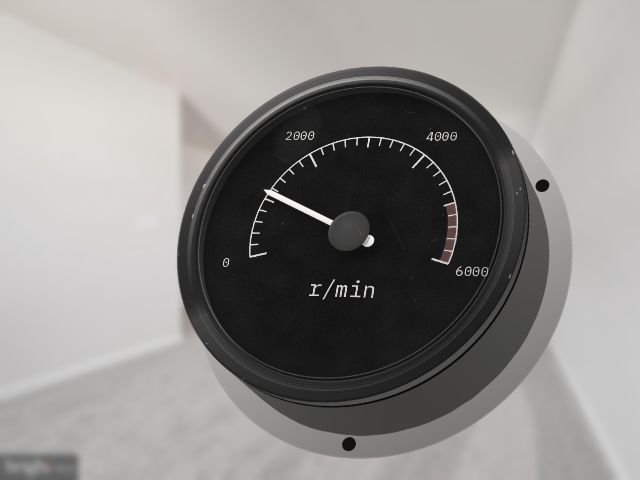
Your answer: 1100 rpm
